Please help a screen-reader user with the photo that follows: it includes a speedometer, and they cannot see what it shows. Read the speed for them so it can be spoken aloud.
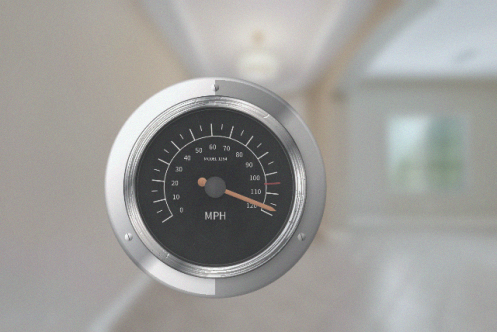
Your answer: 117.5 mph
